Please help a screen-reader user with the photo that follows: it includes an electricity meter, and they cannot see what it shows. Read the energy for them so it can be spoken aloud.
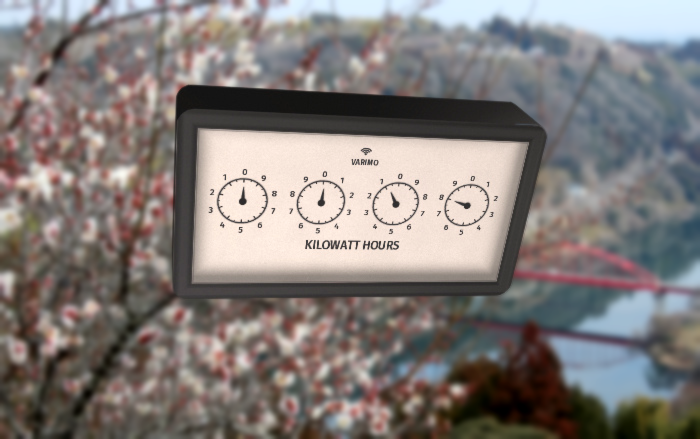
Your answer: 8 kWh
